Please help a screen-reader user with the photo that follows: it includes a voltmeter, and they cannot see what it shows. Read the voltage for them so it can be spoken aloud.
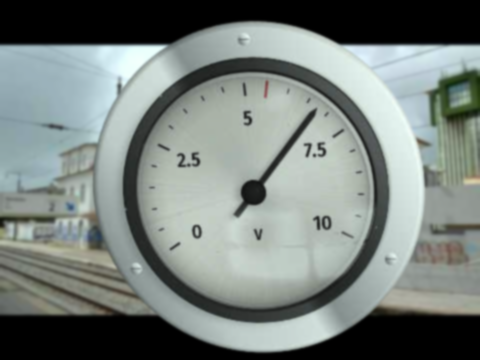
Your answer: 6.75 V
